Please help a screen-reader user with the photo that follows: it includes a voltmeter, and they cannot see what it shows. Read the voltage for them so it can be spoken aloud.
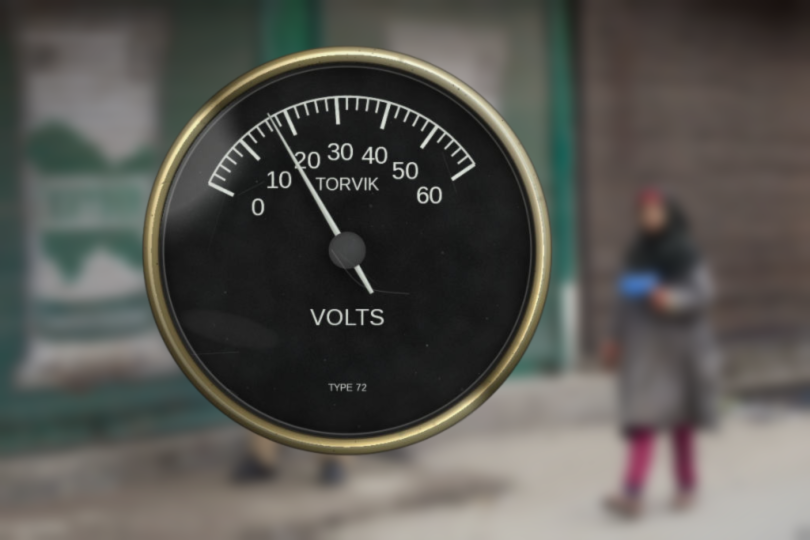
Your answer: 17 V
